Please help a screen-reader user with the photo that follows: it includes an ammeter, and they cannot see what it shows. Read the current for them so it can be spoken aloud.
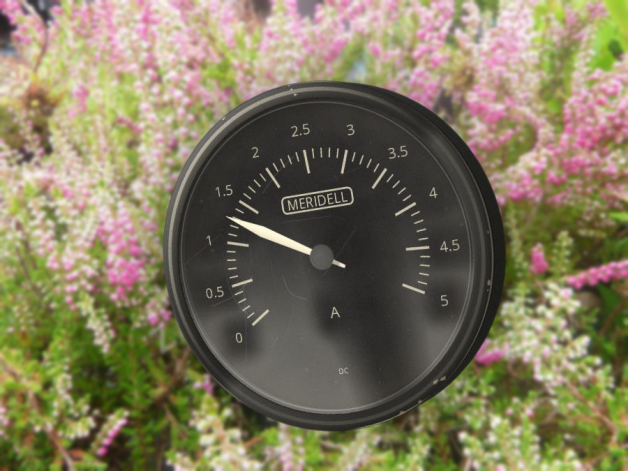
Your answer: 1.3 A
